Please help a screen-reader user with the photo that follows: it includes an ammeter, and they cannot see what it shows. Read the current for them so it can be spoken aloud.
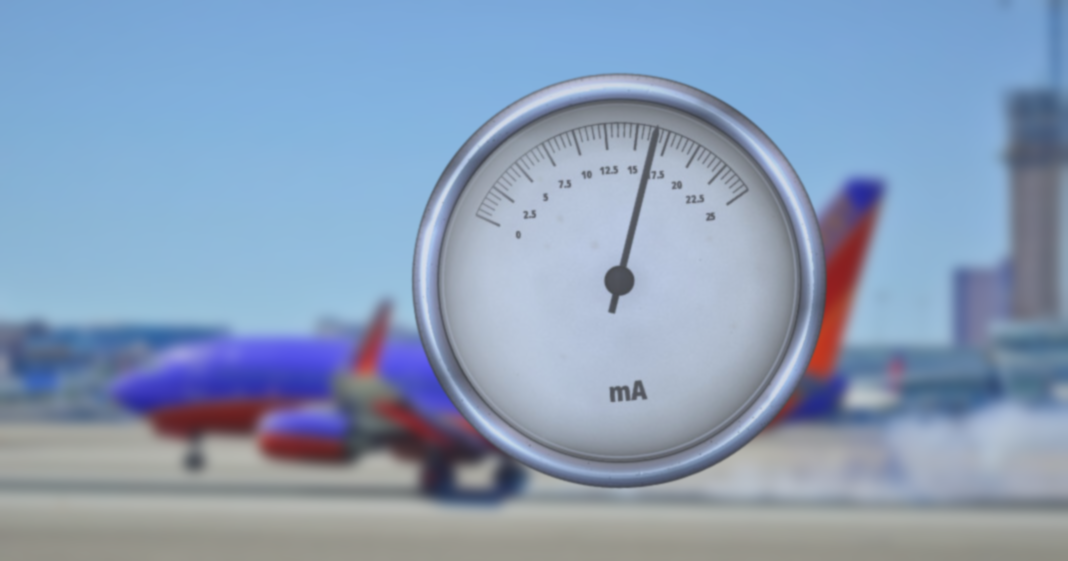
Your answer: 16.5 mA
